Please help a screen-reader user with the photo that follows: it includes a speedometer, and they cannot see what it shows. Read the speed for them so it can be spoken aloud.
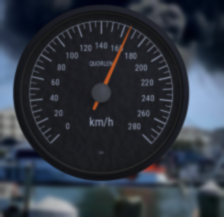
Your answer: 165 km/h
